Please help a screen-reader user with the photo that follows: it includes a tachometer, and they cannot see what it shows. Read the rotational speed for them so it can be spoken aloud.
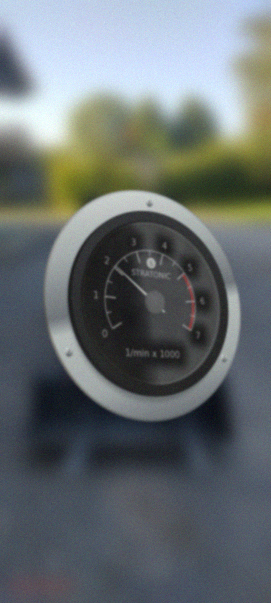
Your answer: 2000 rpm
